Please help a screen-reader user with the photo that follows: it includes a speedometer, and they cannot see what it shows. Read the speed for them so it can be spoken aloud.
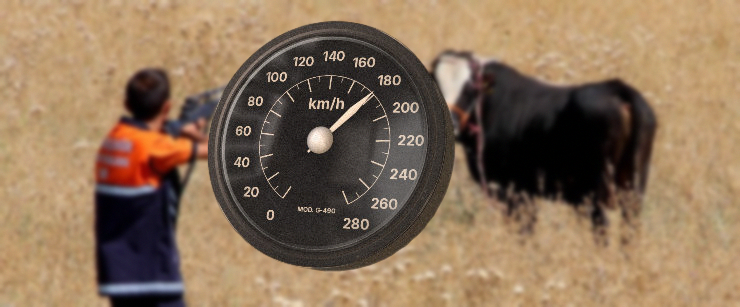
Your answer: 180 km/h
